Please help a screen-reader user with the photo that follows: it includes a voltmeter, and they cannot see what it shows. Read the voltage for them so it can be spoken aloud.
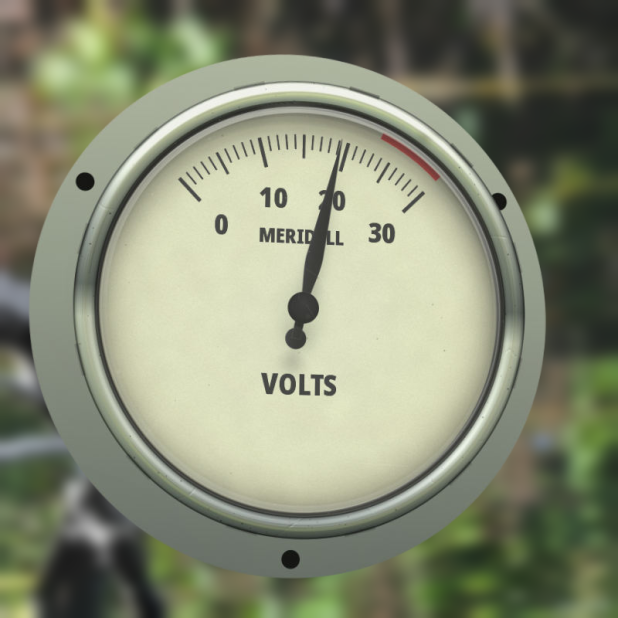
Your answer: 19 V
